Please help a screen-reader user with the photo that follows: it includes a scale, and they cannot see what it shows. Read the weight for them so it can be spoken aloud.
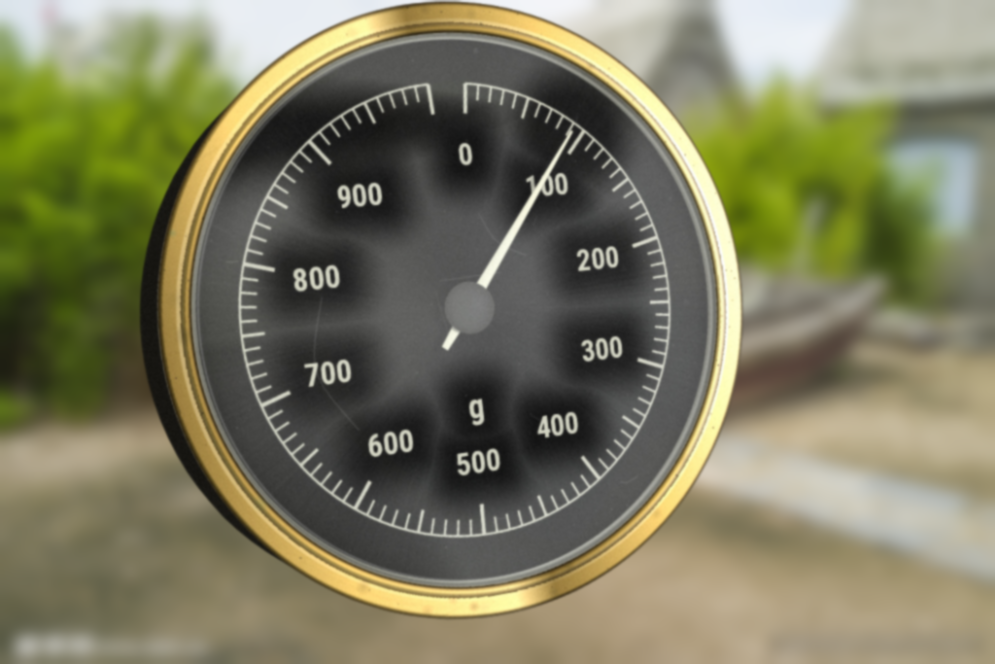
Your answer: 90 g
